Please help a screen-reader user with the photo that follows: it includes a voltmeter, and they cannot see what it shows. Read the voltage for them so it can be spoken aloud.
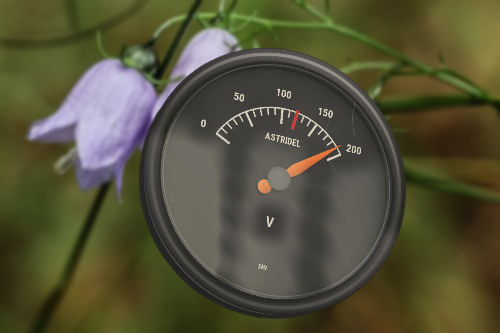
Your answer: 190 V
